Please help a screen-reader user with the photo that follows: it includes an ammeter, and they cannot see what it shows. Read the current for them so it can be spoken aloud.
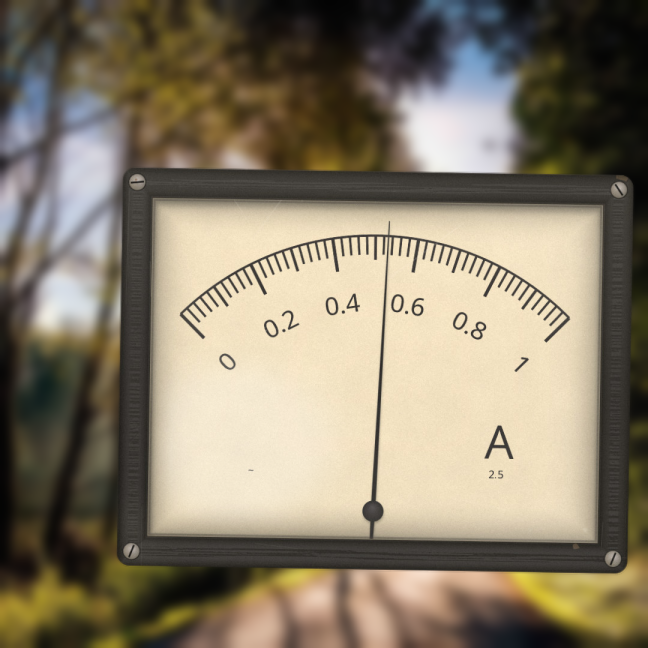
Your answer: 0.53 A
